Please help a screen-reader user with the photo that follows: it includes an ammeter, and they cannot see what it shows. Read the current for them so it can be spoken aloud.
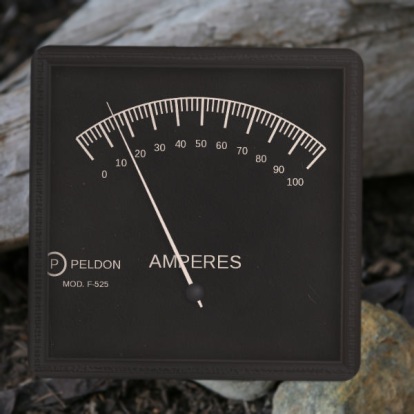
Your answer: 16 A
